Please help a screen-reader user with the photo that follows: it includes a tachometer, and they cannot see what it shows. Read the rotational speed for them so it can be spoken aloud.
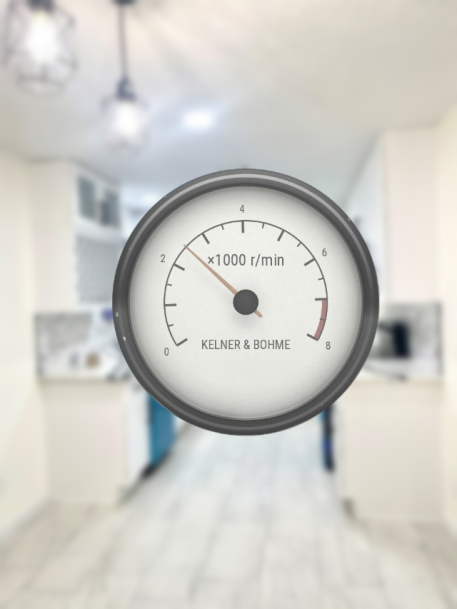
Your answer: 2500 rpm
